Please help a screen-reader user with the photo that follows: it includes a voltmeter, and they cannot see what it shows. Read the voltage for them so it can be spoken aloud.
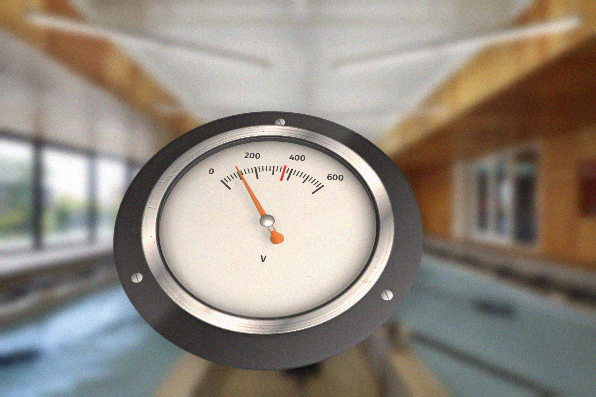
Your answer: 100 V
